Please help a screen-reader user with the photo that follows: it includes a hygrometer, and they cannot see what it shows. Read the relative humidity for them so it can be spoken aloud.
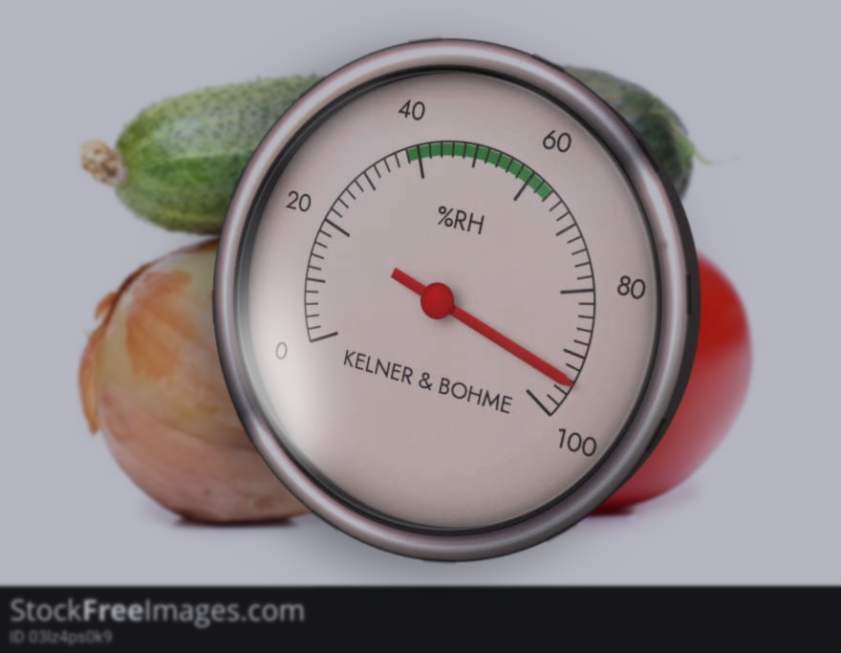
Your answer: 94 %
